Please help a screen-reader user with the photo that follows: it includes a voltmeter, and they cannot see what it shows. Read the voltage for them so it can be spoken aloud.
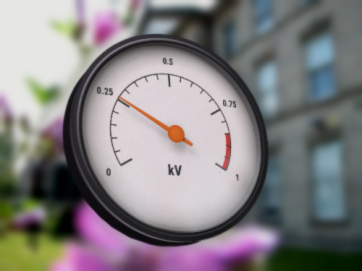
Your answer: 0.25 kV
